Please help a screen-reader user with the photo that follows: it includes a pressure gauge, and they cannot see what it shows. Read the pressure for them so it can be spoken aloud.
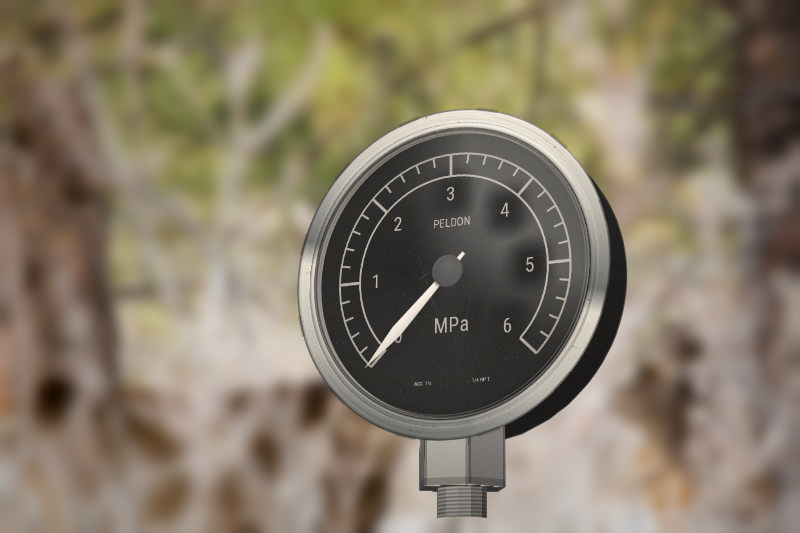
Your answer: 0 MPa
